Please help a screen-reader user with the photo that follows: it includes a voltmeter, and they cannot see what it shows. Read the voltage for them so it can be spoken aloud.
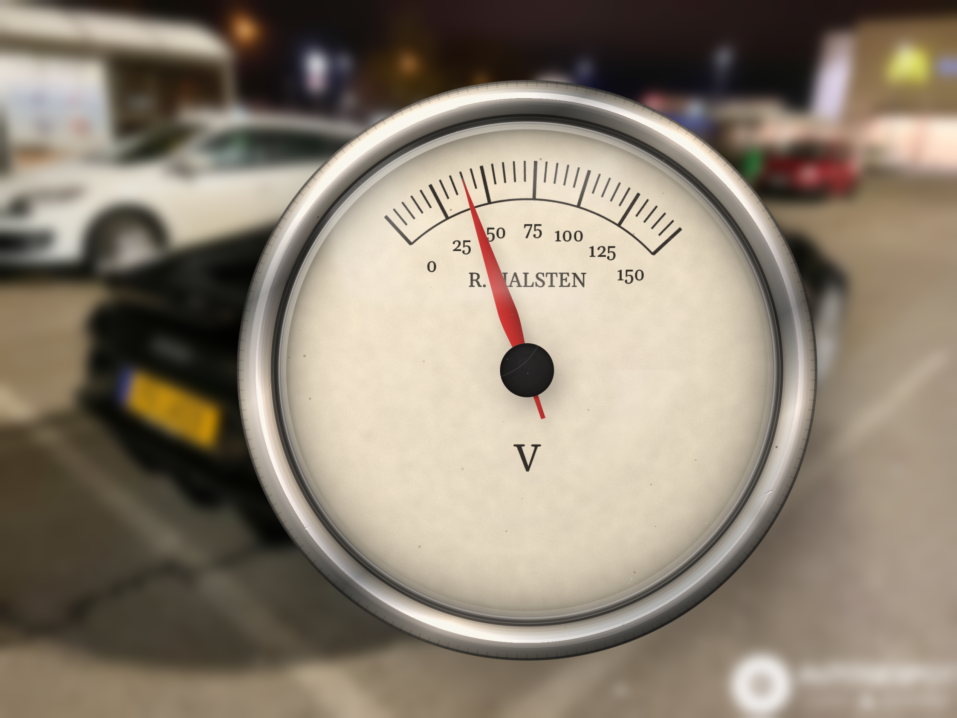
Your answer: 40 V
